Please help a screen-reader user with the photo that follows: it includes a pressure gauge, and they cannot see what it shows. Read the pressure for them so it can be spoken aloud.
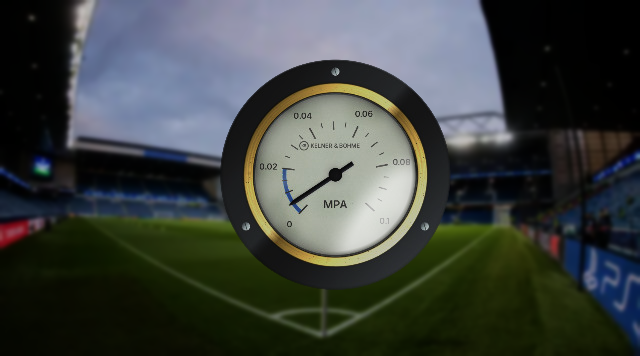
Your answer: 0.005 MPa
